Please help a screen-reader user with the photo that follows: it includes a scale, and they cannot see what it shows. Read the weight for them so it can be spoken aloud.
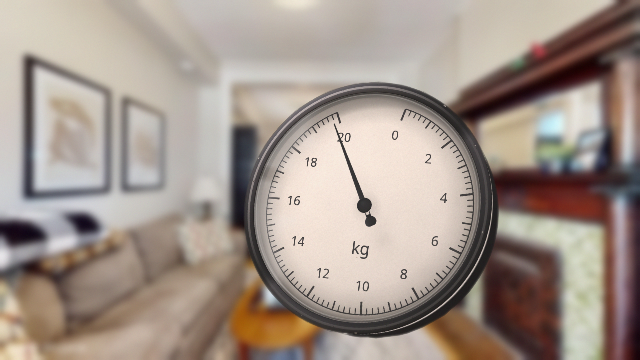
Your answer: 19.8 kg
